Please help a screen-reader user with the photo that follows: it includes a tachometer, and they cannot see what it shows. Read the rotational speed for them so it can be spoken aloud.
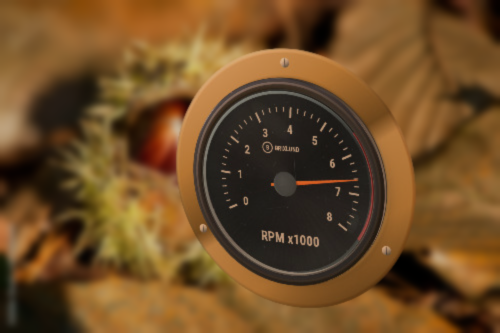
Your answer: 6600 rpm
